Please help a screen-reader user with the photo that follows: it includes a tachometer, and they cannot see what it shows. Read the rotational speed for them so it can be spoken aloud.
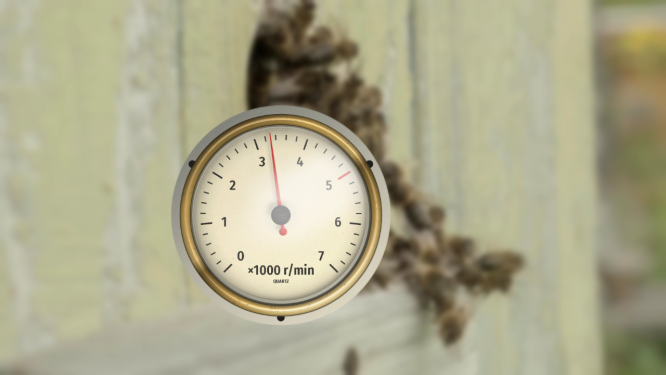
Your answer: 3300 rpm
